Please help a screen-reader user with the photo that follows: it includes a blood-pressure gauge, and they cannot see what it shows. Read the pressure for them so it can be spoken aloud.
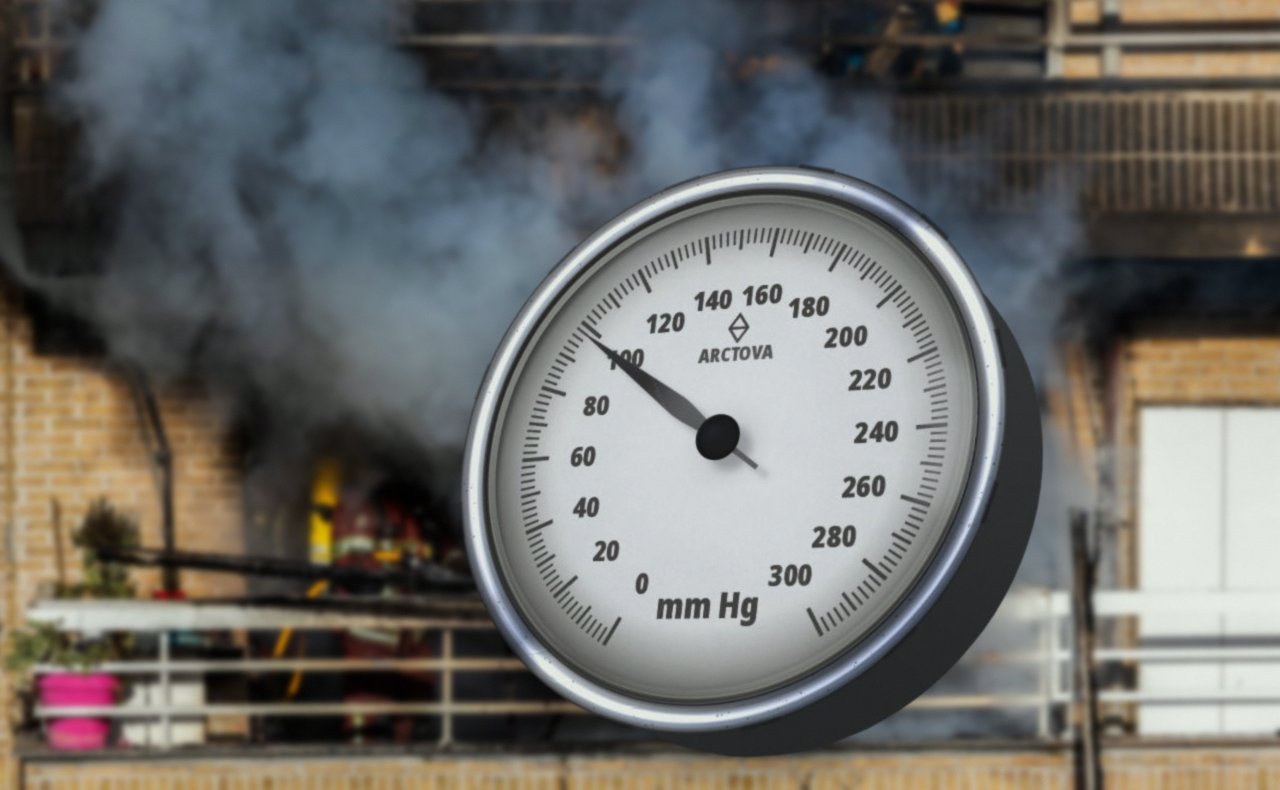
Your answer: 98 mmHg
